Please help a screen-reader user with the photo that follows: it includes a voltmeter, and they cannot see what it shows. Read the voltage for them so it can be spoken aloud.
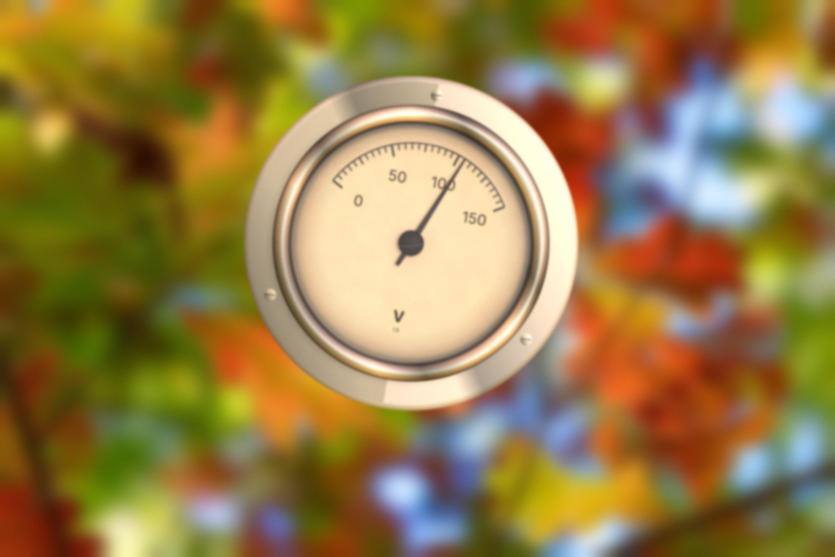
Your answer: 105 V
